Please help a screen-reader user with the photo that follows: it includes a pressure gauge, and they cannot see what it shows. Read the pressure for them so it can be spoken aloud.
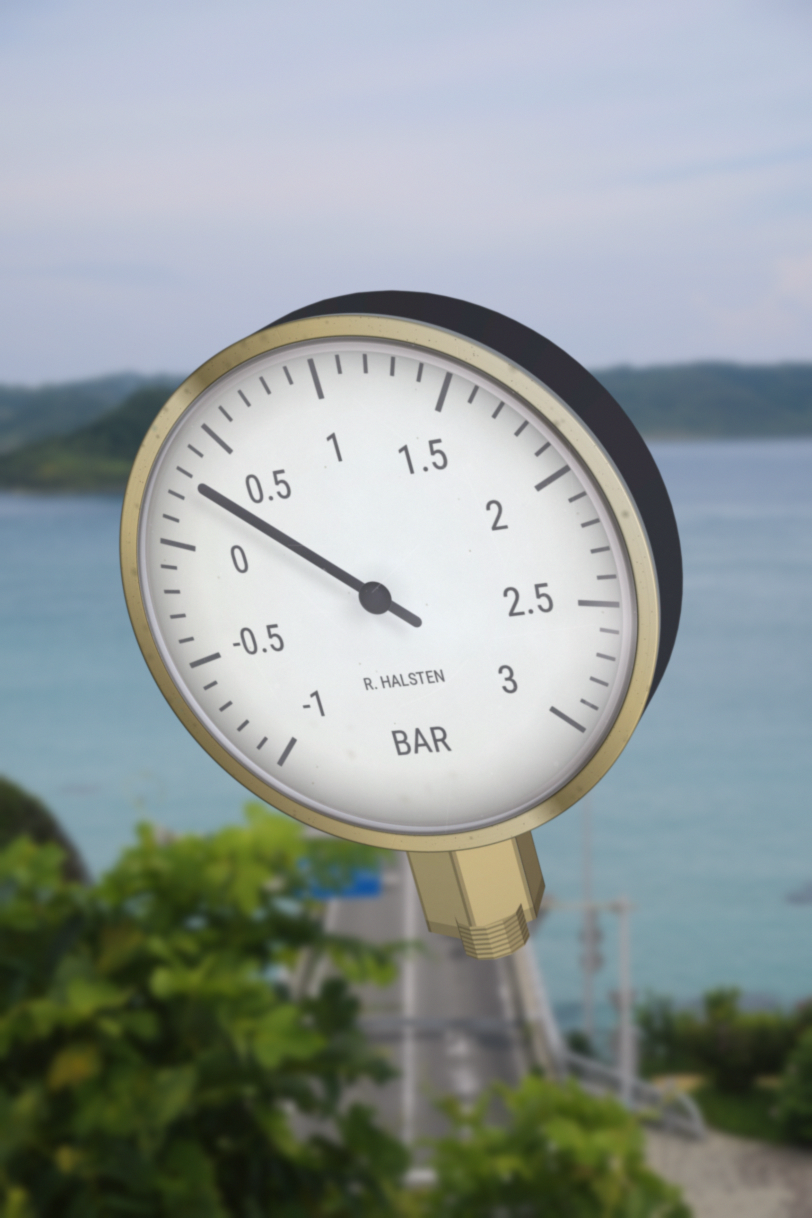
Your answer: 0.3 bar
